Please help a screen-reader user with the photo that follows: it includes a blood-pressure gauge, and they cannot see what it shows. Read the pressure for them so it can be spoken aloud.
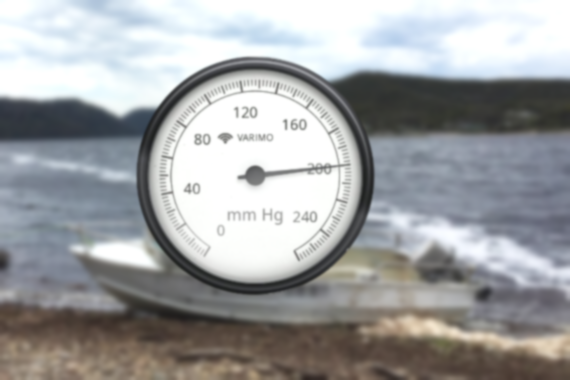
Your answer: 200 mmHg
